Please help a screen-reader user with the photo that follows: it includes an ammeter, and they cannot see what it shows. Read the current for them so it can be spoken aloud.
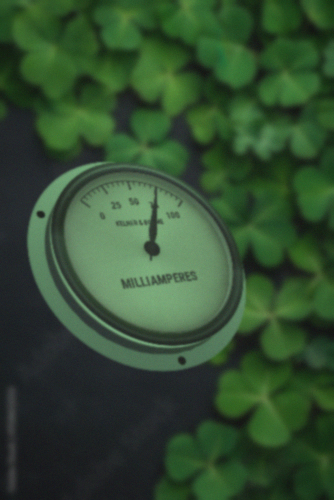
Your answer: 75 mA
